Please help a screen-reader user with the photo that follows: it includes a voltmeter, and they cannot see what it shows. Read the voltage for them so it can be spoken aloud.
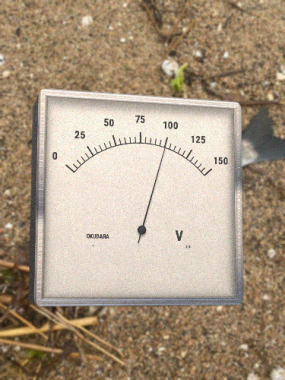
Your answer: 100 V
